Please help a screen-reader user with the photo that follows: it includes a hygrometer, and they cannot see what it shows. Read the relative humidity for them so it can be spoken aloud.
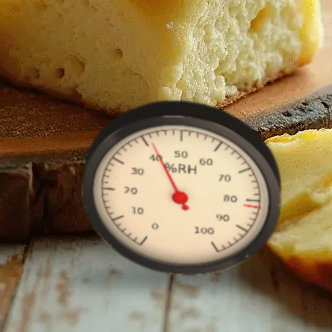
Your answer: 42 %
